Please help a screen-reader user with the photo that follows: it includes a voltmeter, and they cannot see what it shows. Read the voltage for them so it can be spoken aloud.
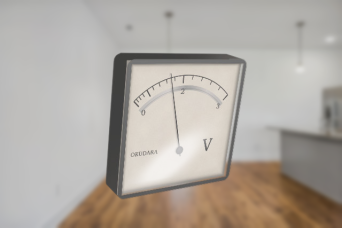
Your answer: 1.7 V
